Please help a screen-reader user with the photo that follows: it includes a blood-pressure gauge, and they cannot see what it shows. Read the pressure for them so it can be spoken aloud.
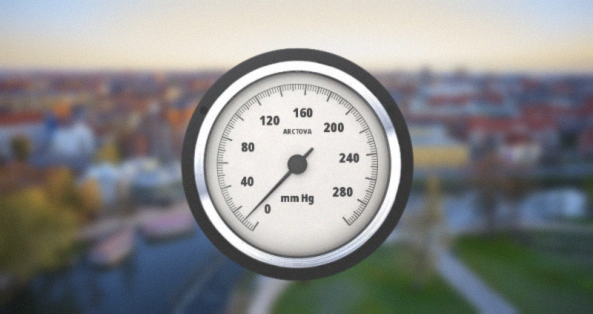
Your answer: 10 mmHg
